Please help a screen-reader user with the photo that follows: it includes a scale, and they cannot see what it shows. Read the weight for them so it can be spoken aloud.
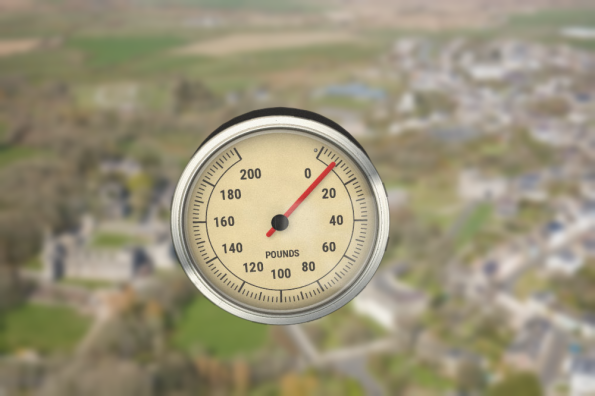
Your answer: 8 lb
